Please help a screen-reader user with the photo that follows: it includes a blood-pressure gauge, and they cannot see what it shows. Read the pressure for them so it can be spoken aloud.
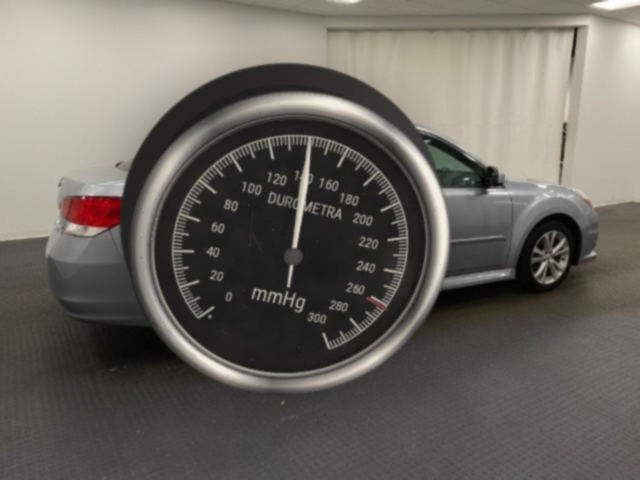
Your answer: 140 mmHg
